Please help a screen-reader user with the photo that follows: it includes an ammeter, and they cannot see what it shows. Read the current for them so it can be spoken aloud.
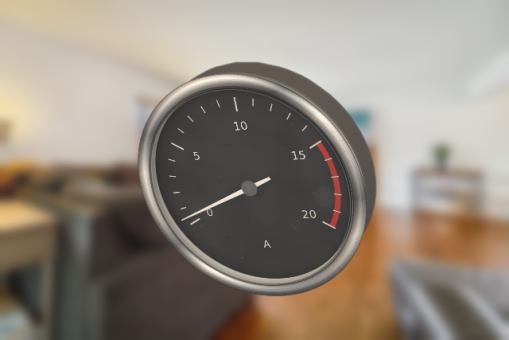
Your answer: 0.5 A
